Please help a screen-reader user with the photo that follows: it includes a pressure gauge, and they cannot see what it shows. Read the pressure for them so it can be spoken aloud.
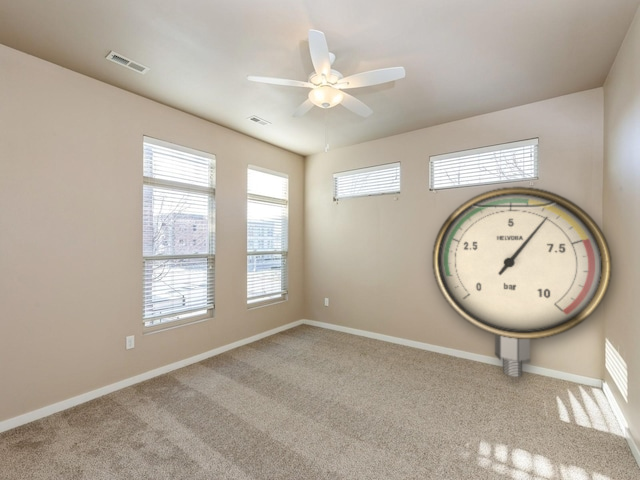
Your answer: 6.25 bar
